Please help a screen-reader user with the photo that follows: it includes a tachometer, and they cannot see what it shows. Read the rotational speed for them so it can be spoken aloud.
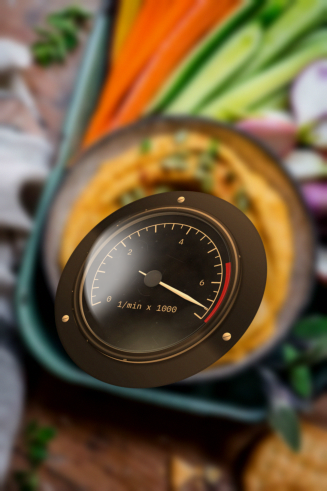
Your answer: 6750 rpm
